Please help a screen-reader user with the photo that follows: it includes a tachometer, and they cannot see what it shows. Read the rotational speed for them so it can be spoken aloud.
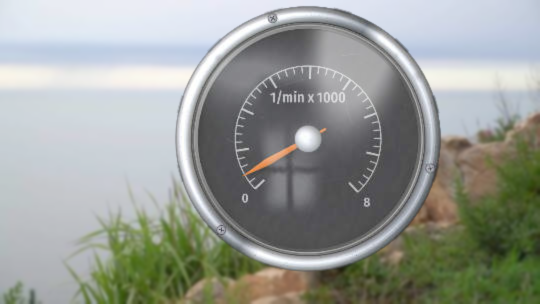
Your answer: 400 rpm
